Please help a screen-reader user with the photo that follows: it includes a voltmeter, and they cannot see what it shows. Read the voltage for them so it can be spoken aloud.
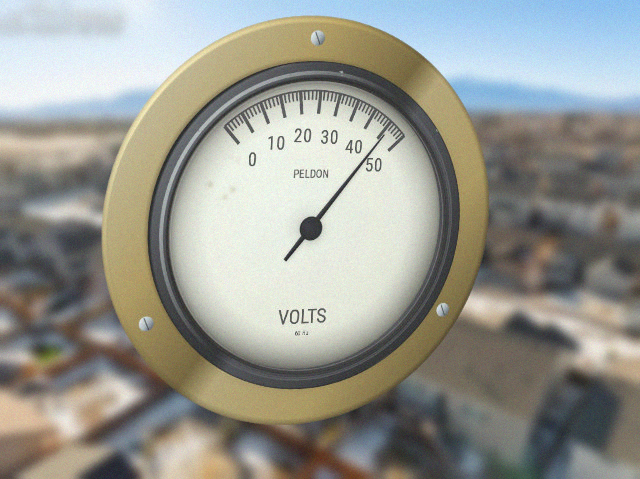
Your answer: 45 V
